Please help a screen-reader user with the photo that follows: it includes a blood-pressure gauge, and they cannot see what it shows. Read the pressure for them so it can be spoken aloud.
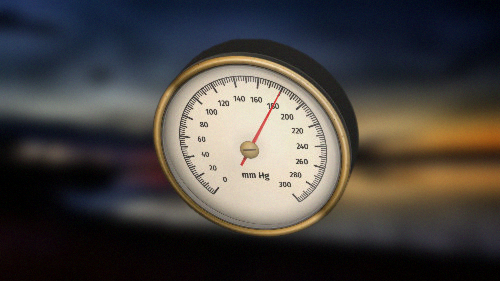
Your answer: 180 mmHg
